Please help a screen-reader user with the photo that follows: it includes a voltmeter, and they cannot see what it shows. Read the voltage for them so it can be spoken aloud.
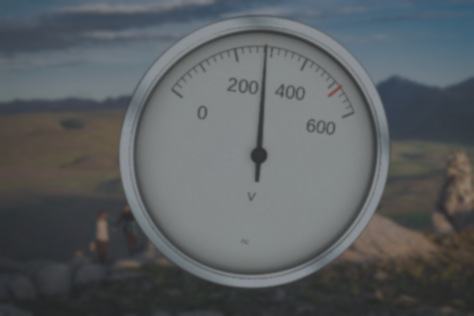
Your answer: 280 V
